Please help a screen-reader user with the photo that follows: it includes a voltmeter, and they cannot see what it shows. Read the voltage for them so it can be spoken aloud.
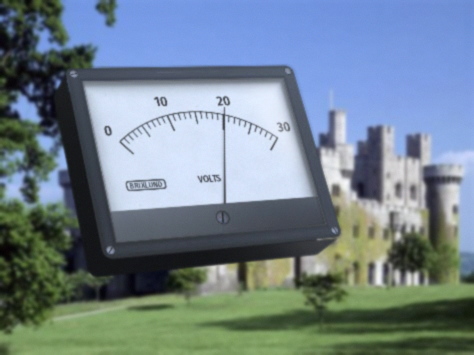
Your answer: 20 V
